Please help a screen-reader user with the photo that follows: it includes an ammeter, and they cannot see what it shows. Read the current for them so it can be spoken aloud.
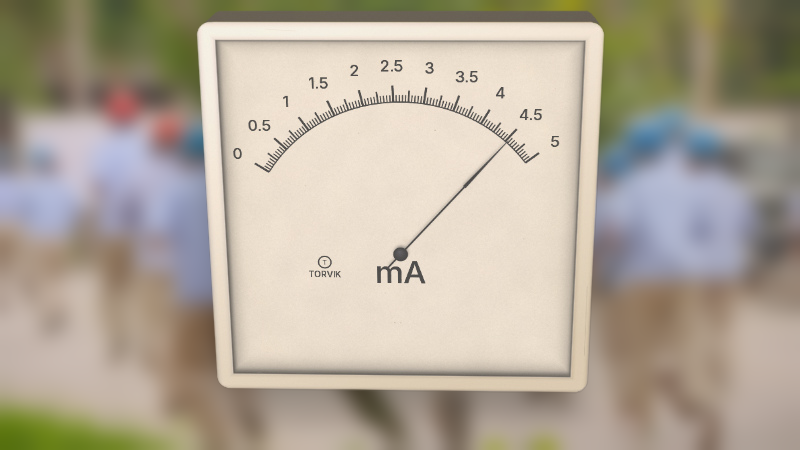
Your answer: 4.5 mA
